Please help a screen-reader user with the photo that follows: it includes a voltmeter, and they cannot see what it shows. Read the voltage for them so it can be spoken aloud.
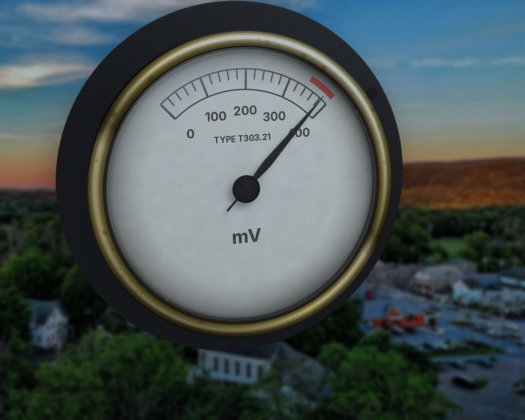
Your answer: 380 mV
